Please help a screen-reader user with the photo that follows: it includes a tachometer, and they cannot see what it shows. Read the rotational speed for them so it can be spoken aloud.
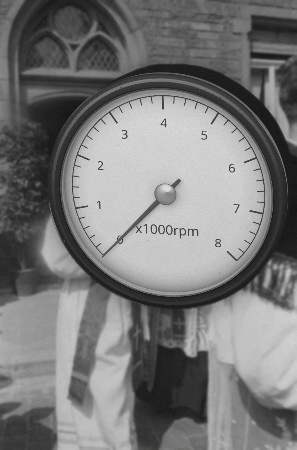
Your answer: 0 rpm
